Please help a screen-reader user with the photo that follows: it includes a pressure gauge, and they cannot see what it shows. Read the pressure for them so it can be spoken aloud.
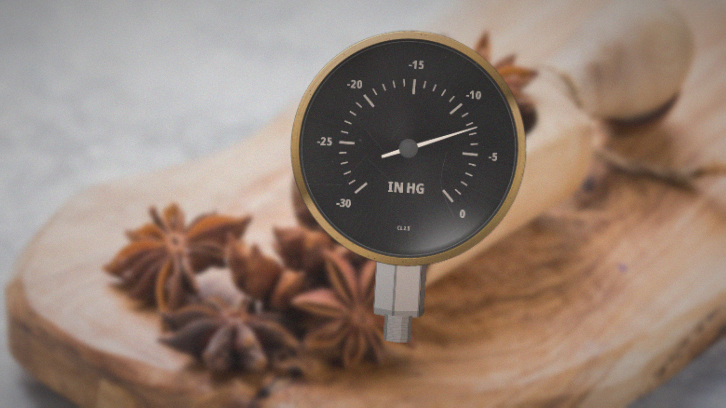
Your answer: -7.5 inHg
